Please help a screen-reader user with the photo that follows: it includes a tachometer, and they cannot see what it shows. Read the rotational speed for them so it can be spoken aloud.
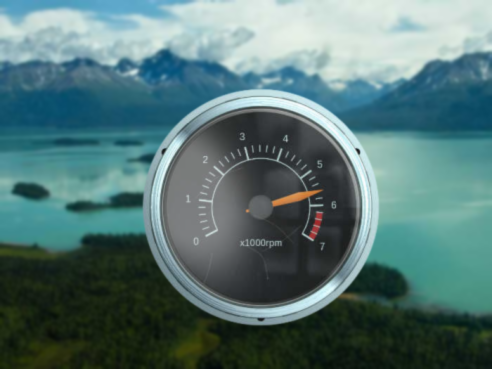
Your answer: 5600 rpm
